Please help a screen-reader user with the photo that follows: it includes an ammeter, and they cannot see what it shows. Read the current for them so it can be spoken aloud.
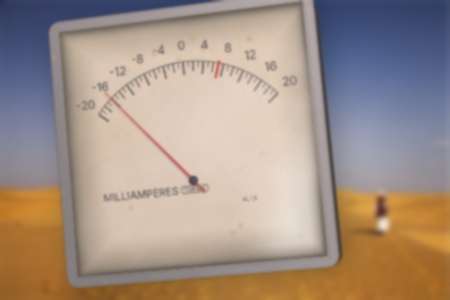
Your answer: -16 mA
